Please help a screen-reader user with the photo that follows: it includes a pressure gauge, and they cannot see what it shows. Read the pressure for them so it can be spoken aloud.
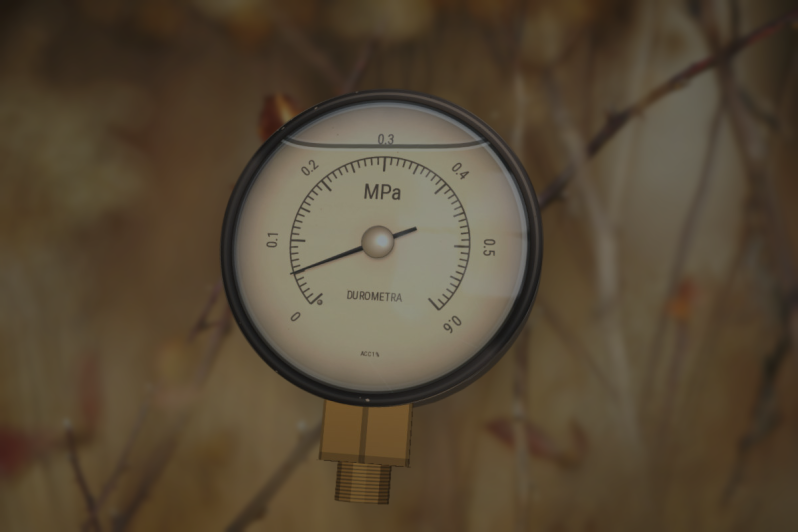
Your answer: 0.05 MPa
